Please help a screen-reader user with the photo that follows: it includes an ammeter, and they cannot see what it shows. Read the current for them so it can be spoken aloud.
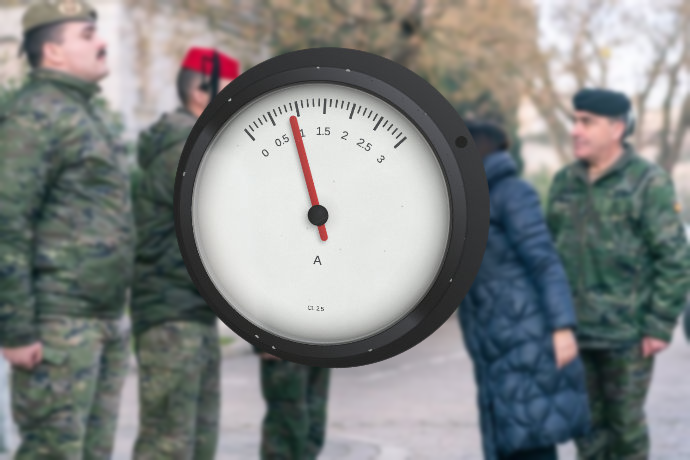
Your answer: 0.9 A
